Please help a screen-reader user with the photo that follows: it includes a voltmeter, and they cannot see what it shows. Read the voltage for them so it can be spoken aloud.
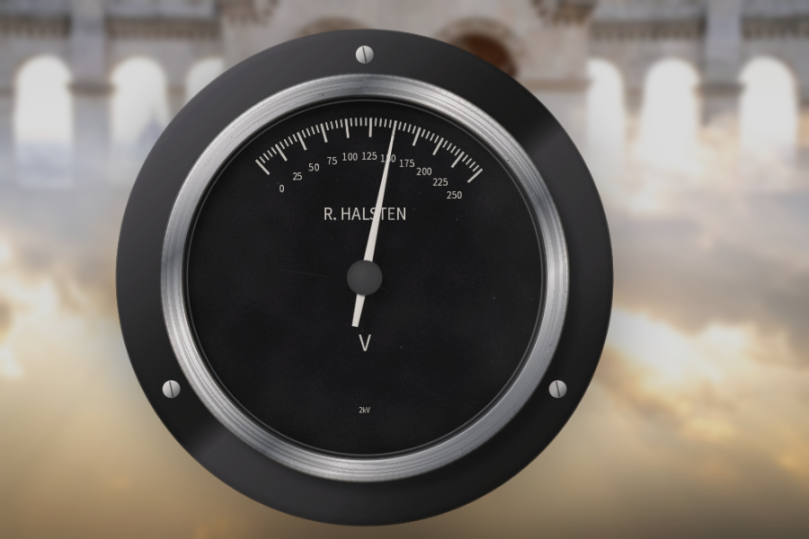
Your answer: 150 V
